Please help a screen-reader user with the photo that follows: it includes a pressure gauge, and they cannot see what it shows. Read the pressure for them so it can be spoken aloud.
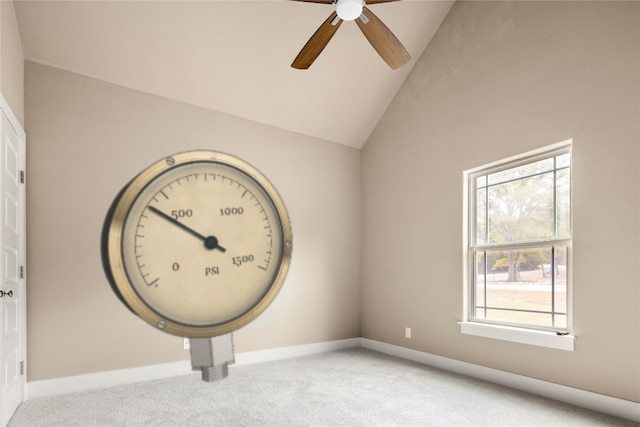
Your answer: 400 psi
